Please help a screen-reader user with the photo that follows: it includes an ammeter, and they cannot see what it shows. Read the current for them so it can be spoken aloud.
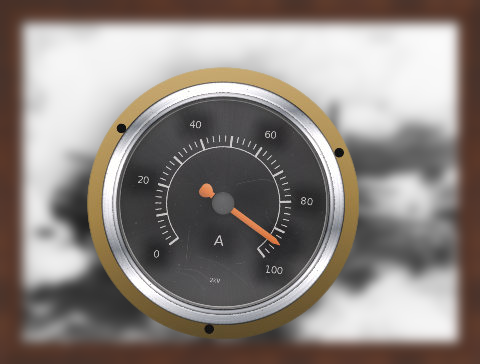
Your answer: 94 A
